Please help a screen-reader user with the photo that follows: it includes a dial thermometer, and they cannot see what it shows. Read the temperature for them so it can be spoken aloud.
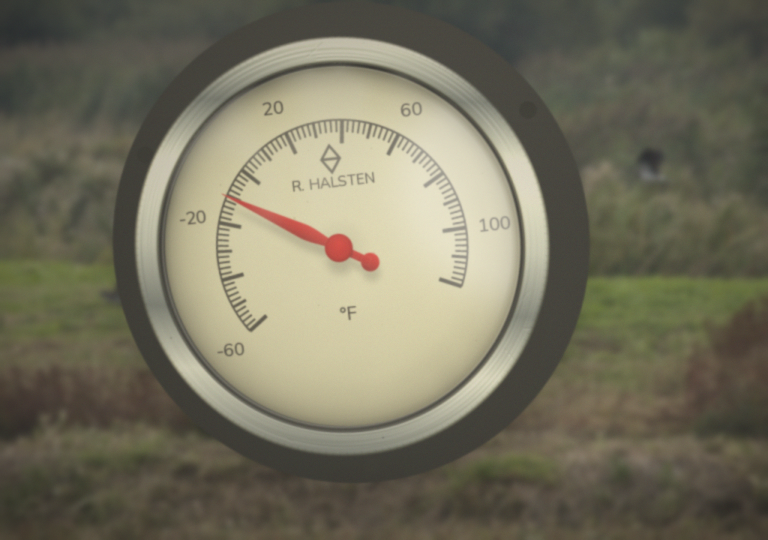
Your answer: -10 °F
